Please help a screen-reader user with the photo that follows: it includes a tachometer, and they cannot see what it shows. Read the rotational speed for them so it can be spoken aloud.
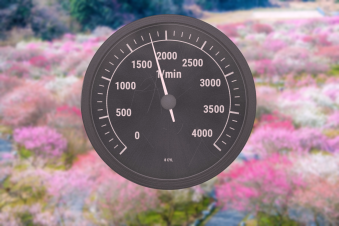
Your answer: 1800 rpm
